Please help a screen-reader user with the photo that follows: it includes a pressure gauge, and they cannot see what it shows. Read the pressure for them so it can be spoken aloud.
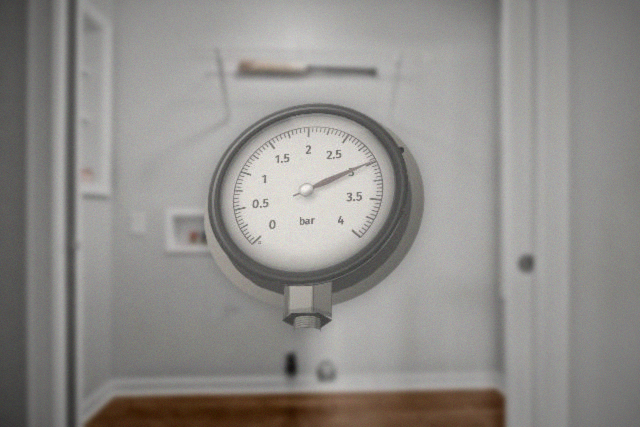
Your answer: 3 bar
